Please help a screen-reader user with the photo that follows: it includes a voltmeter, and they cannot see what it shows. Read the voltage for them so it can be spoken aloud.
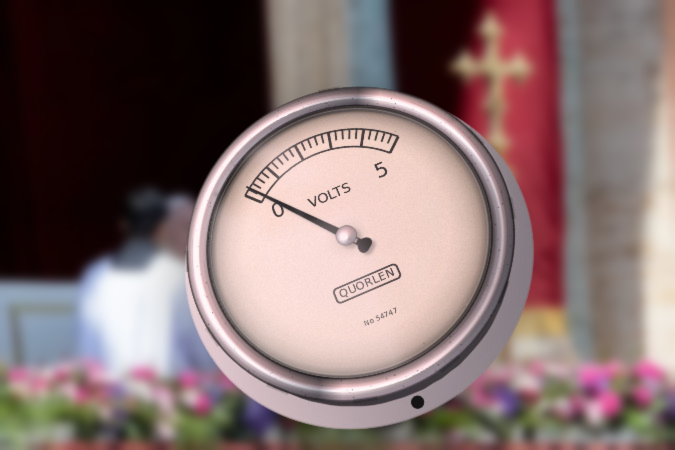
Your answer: 0.2 V
